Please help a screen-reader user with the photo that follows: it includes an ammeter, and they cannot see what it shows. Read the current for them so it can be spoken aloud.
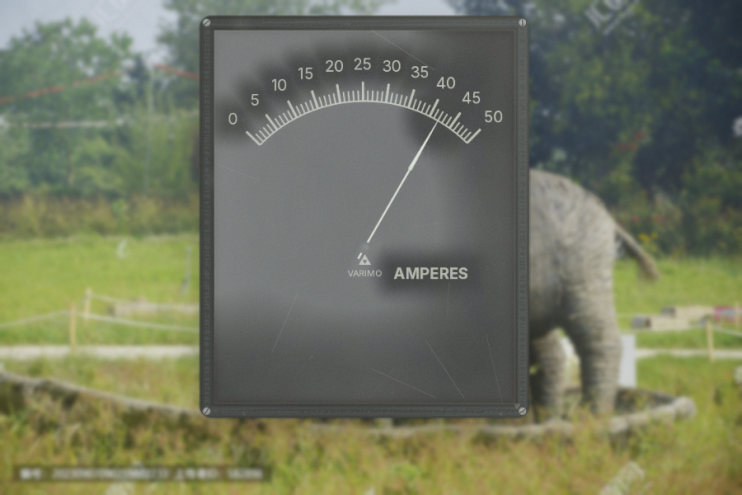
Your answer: 42 A
